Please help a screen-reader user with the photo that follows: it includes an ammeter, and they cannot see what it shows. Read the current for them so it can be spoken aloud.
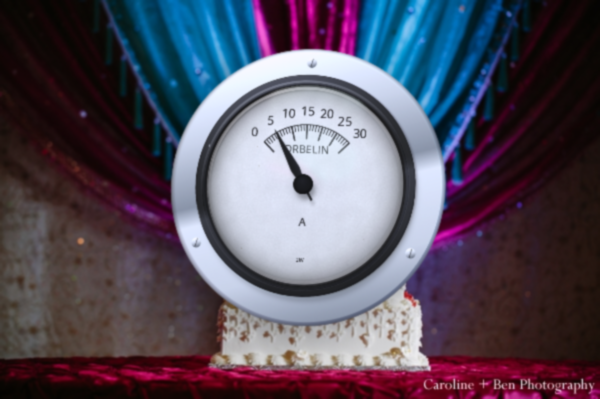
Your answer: 5 A
